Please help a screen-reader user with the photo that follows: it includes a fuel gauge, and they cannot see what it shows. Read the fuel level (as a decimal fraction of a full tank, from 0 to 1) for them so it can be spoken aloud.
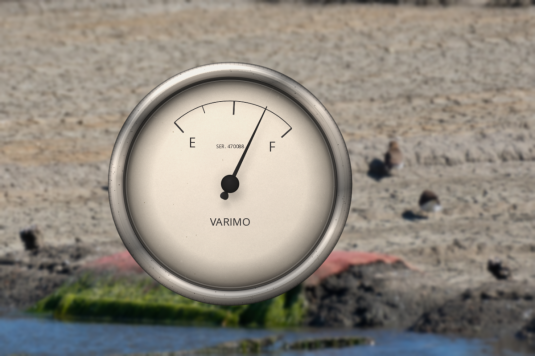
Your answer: 0.75
